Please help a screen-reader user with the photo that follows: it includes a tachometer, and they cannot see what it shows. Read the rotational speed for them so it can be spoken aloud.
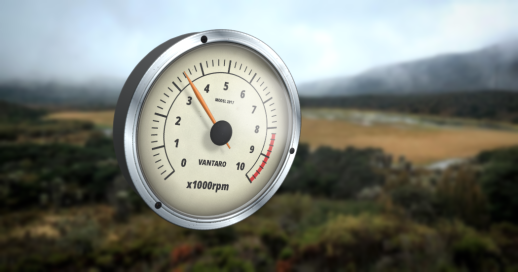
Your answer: 3400 rpm
